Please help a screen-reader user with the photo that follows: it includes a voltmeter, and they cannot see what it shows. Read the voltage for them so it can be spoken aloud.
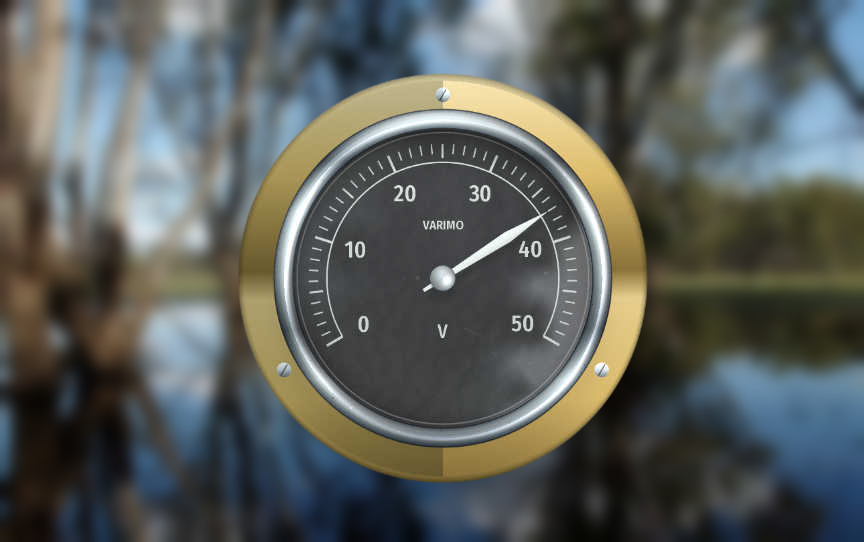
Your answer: 37 V
